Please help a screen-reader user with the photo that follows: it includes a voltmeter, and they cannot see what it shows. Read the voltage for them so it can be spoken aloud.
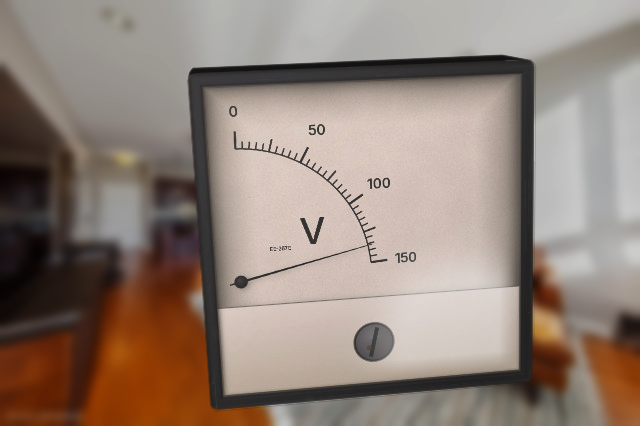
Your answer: 135 V
